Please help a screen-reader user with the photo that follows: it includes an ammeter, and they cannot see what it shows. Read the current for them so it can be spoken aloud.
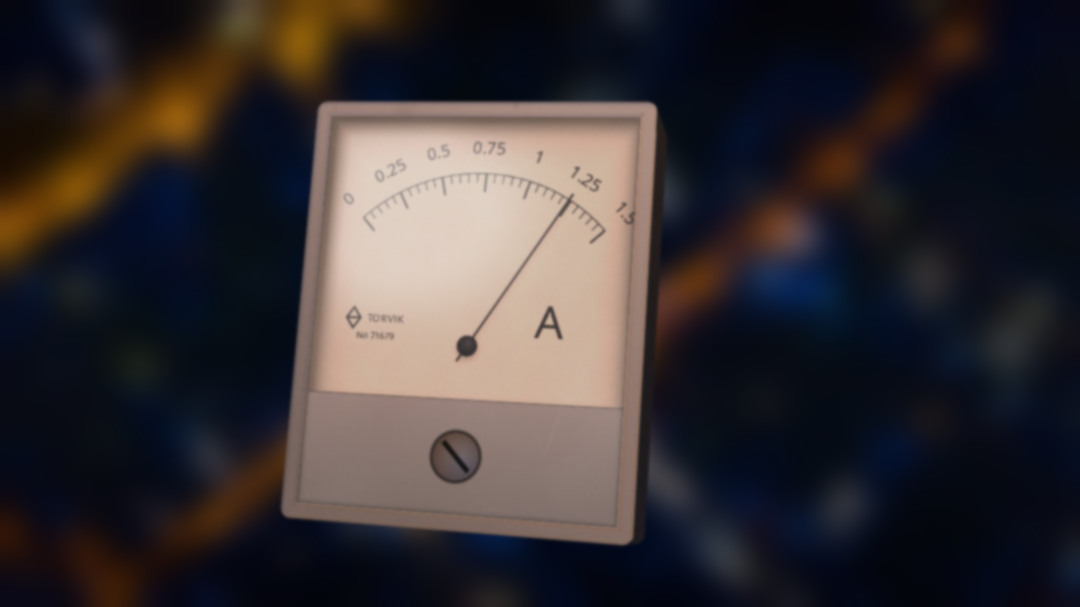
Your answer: 1.25 A
